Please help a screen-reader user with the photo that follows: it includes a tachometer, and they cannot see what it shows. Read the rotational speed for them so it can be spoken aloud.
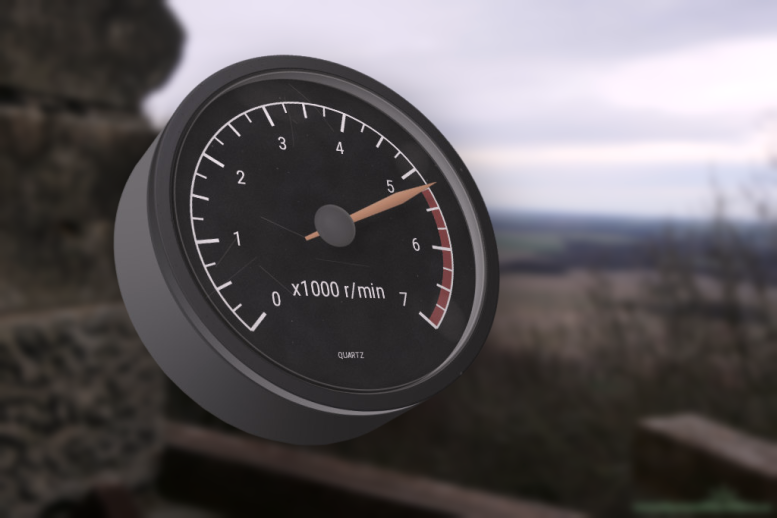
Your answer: 5250 rpm
